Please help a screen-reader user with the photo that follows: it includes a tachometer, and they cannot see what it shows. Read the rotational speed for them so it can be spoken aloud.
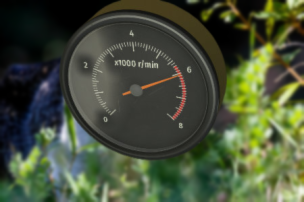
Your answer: 6000 rpm
